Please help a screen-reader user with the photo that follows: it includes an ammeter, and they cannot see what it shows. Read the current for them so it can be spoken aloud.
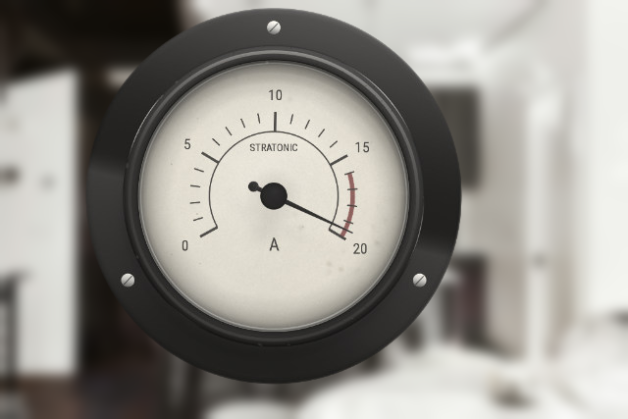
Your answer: 19.5 A
